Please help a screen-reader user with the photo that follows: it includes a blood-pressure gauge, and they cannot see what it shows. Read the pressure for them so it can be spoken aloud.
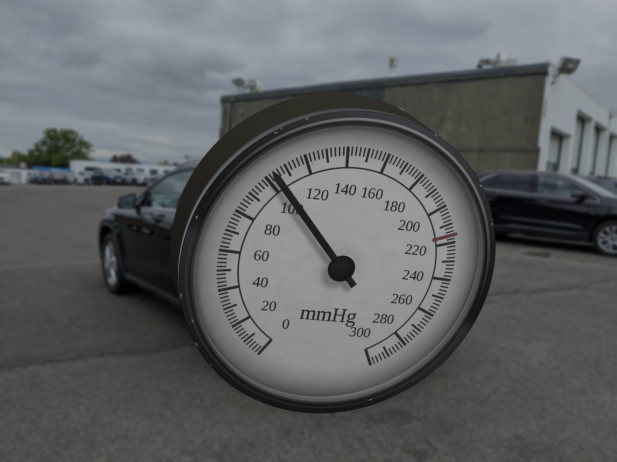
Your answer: 104 mmHg
